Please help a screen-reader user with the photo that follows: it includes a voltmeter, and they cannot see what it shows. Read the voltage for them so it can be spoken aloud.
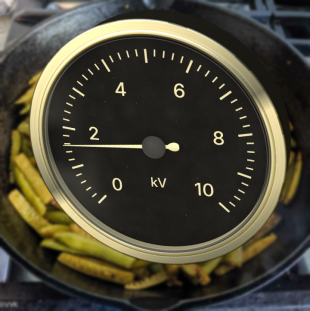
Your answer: 1.6 kV
